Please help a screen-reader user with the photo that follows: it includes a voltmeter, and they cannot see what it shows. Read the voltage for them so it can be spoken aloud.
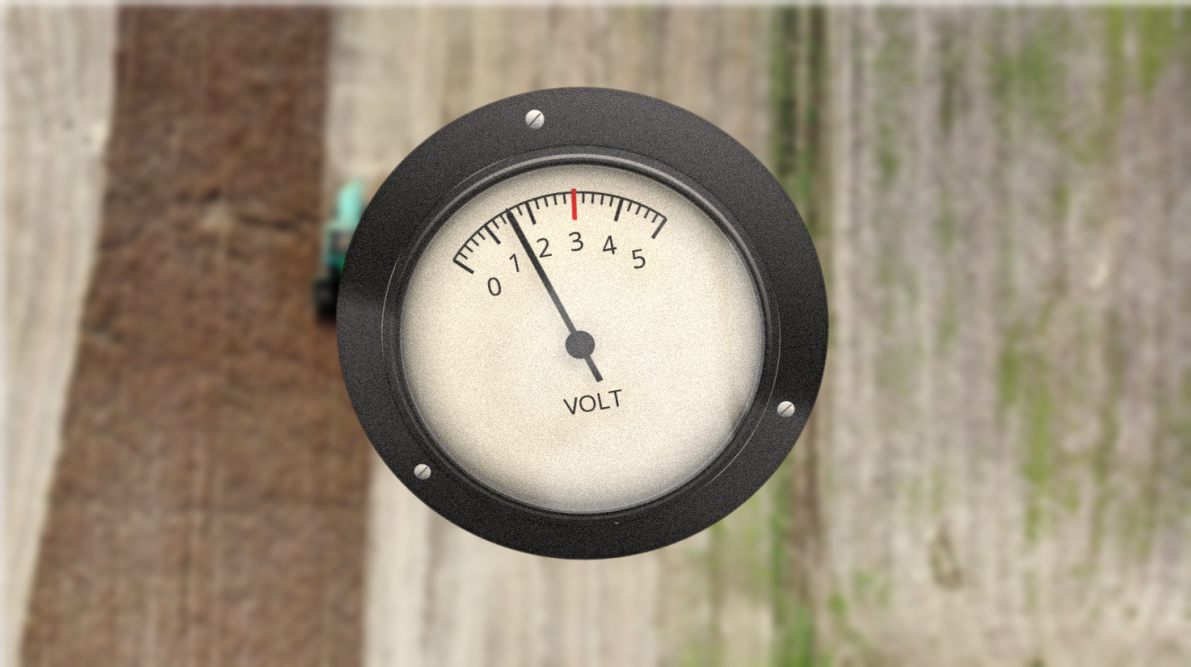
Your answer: 1.6 V
